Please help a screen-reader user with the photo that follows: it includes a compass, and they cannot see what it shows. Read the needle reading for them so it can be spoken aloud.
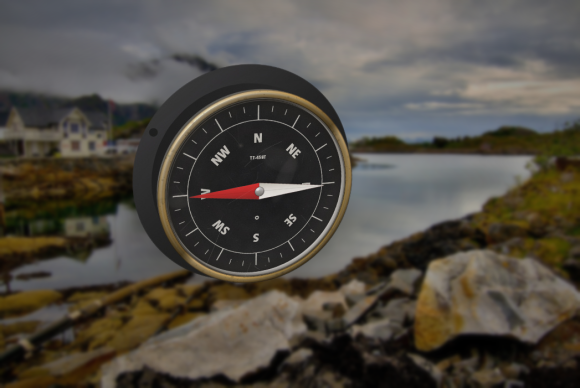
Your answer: 270 °
